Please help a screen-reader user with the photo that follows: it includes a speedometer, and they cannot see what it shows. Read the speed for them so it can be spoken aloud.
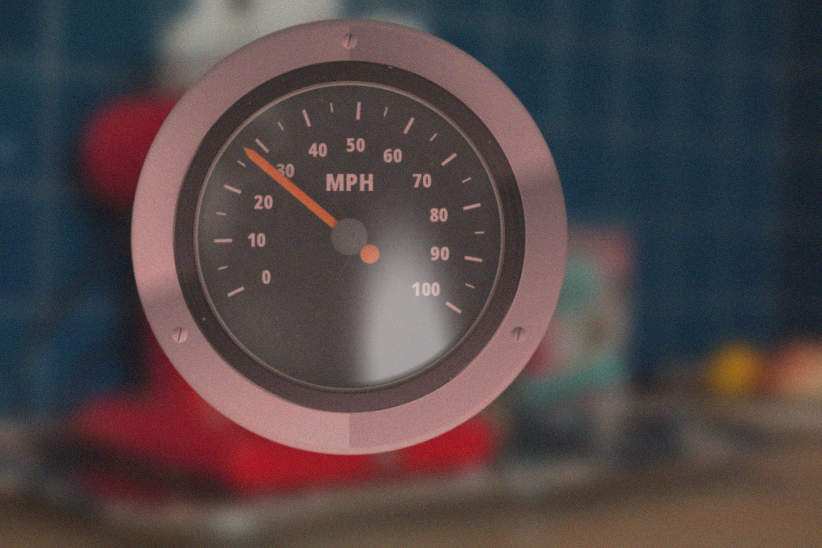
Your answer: 27.5 mph
